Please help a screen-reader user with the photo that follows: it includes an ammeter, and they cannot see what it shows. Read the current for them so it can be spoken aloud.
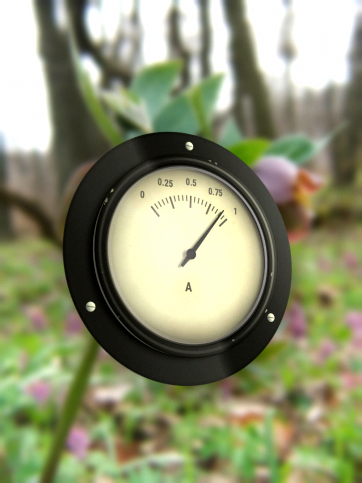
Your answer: 0.9 A
